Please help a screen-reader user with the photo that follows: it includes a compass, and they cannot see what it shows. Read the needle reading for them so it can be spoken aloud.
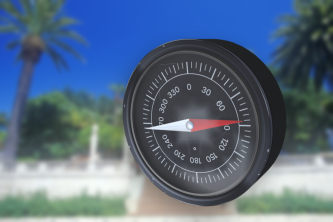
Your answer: 85 °
